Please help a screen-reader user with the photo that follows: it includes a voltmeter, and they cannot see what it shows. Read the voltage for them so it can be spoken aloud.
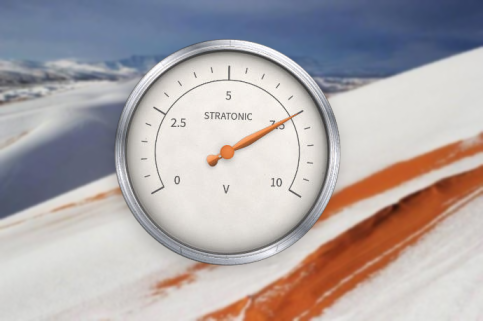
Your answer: 7.5 V
